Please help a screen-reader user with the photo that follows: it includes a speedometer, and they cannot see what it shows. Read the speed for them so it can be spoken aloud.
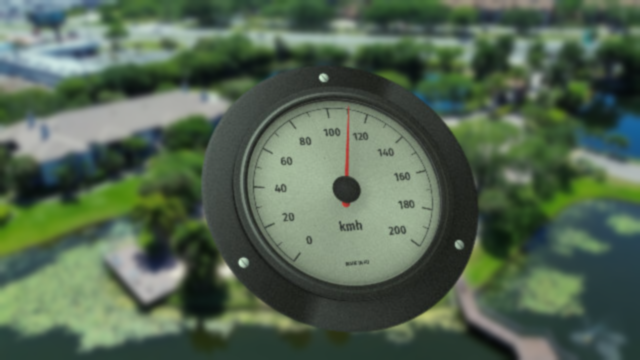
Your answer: 110 km/h
